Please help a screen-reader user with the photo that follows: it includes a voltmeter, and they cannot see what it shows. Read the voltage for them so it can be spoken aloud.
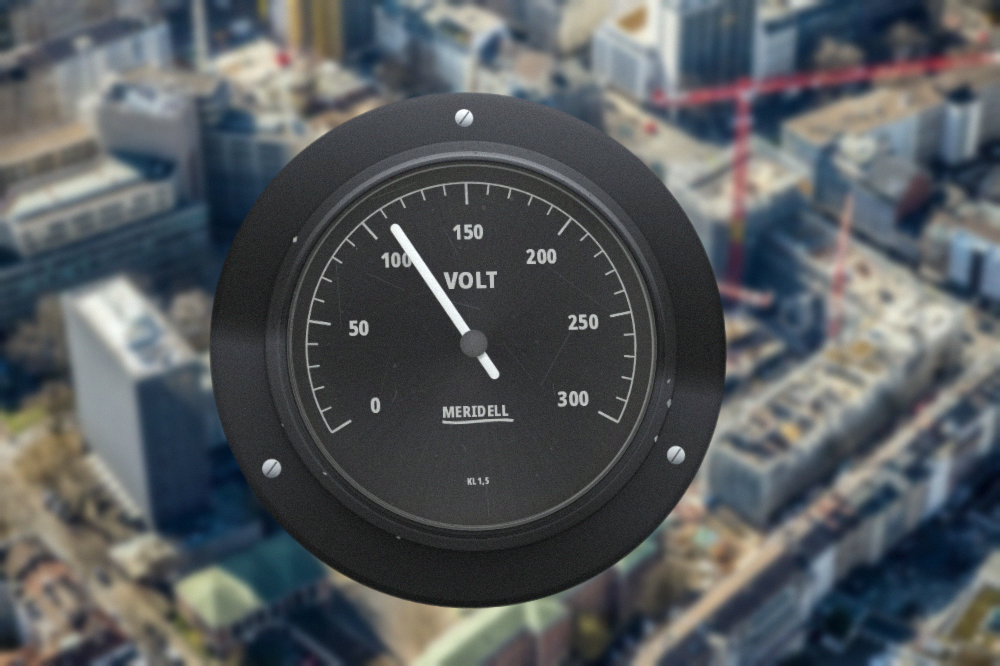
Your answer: 110 V
